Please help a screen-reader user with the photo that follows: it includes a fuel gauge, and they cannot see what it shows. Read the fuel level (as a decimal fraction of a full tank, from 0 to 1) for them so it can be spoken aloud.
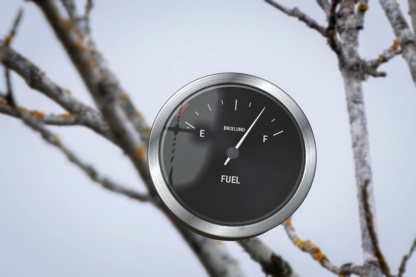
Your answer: 0.75
